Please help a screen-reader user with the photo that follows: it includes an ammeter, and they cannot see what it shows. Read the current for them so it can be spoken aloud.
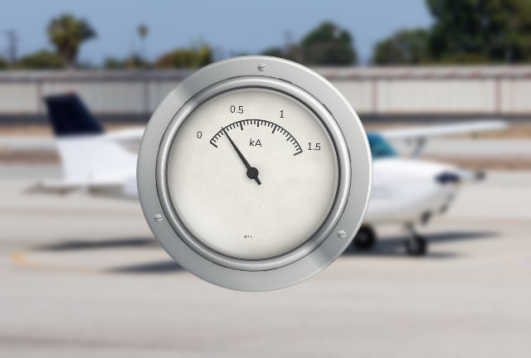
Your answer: 0.25 kA
